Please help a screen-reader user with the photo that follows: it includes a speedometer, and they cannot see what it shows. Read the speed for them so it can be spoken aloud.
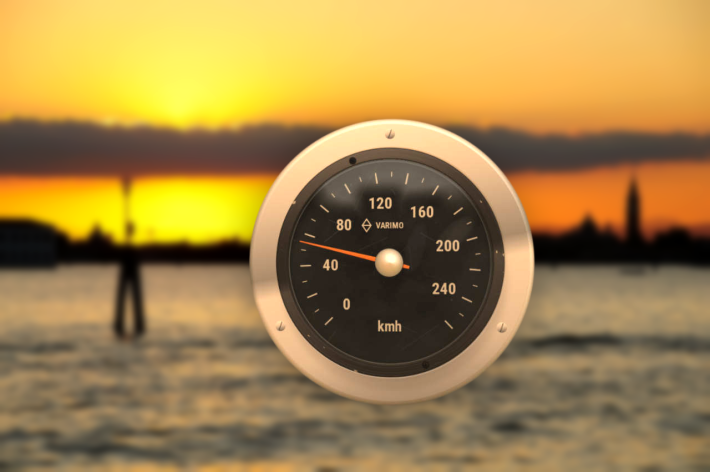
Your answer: 55 km/h
